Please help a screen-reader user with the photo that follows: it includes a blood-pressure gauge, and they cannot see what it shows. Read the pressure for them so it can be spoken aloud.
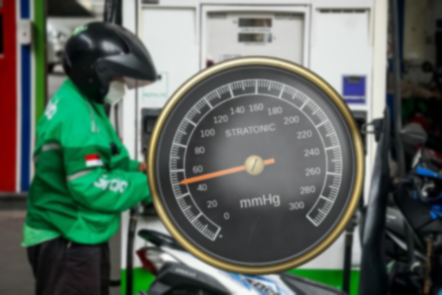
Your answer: 50 mmHg
